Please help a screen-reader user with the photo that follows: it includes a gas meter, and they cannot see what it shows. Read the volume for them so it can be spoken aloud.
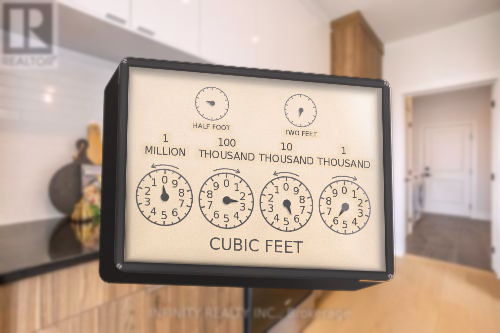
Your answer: 25600 ft³
